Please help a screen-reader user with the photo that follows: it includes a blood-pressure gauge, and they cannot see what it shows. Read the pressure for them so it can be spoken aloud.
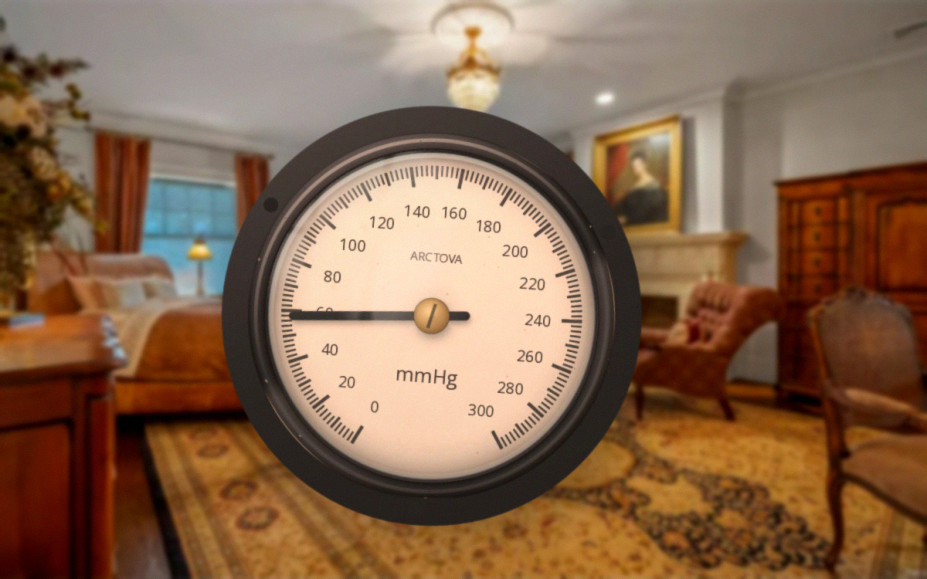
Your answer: 58 mmHg
